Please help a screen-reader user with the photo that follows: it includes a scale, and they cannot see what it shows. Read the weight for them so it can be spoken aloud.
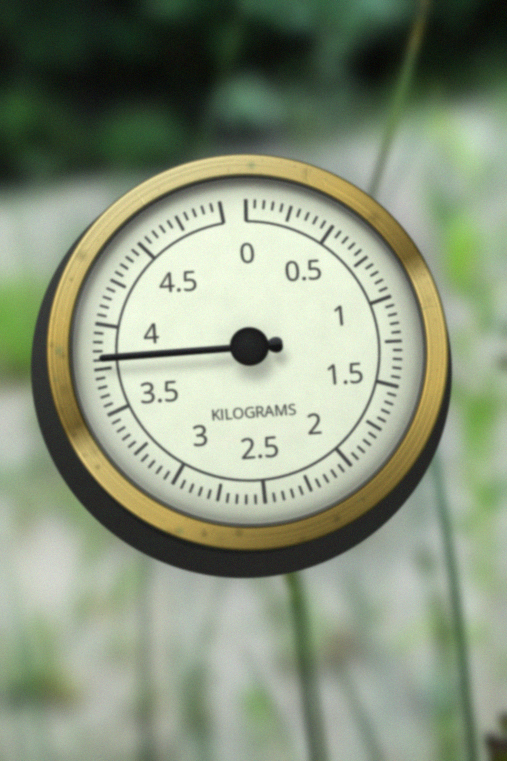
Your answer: 3.8 kg
